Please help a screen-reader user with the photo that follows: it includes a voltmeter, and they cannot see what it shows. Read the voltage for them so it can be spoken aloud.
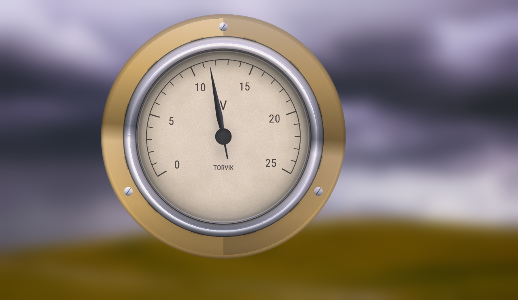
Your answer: 11.5 V
